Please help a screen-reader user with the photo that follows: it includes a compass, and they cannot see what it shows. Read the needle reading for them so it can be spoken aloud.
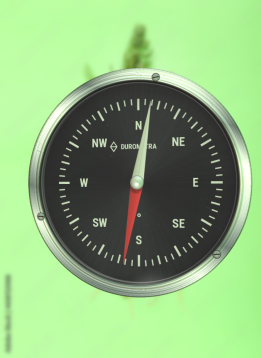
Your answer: 190 °
